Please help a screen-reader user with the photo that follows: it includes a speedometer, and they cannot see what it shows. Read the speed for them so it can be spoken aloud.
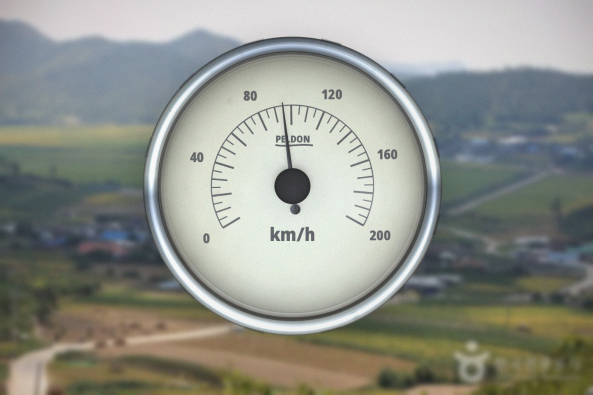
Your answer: 95 km/h
